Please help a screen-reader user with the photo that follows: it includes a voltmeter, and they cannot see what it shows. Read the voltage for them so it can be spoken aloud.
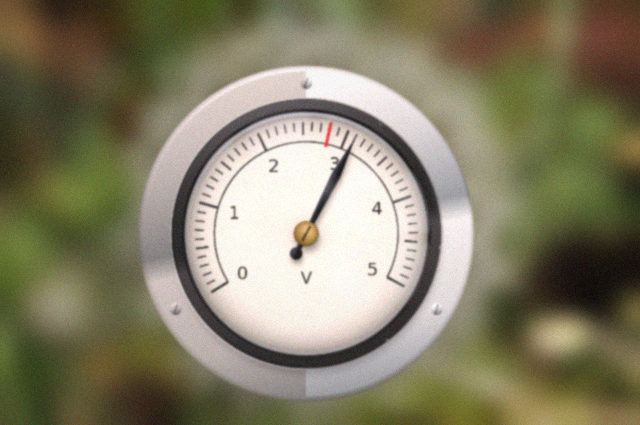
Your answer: 3.1 V
